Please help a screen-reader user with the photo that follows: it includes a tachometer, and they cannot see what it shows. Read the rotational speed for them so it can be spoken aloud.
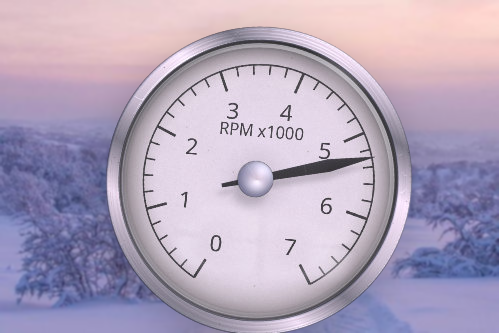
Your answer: 5300 rpm
